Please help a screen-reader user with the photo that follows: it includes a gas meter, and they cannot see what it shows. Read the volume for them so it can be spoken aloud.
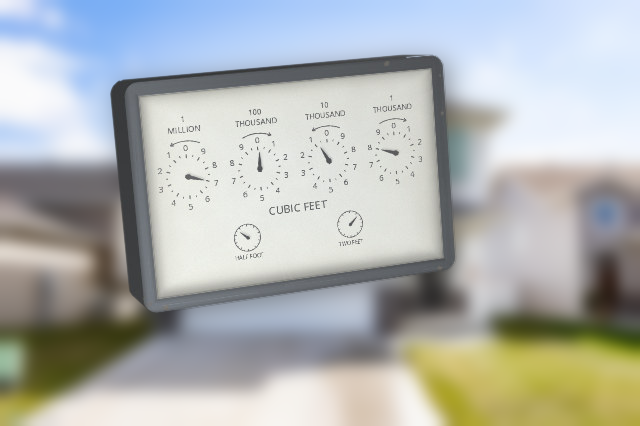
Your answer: 700800 ft³
